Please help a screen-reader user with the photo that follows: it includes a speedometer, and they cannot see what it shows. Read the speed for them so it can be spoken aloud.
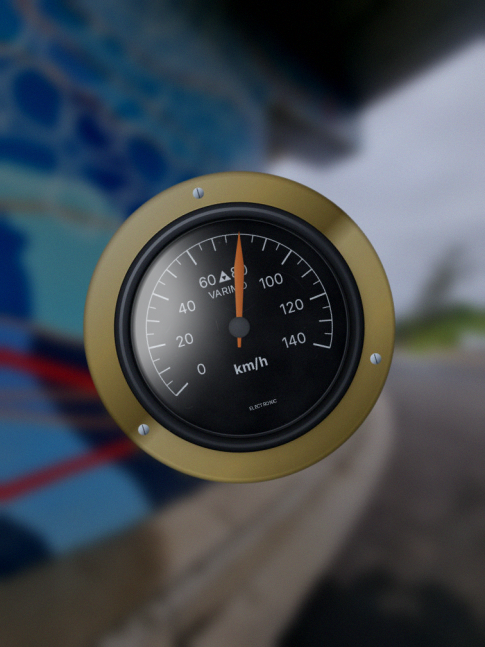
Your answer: 80 km/h
